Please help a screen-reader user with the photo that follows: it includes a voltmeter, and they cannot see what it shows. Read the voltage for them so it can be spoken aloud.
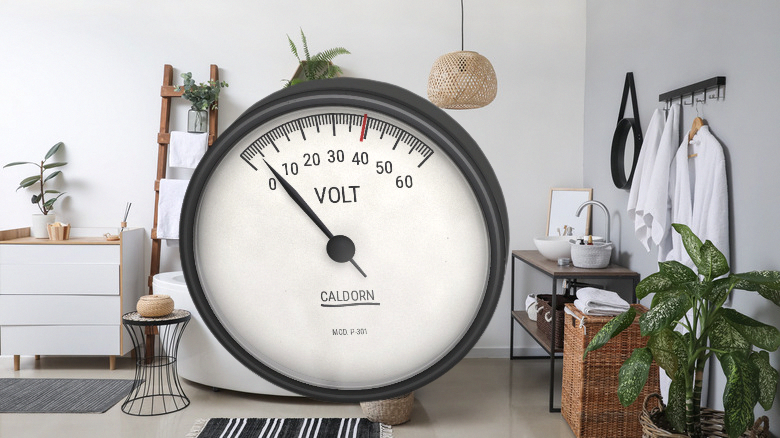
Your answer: 5 V
